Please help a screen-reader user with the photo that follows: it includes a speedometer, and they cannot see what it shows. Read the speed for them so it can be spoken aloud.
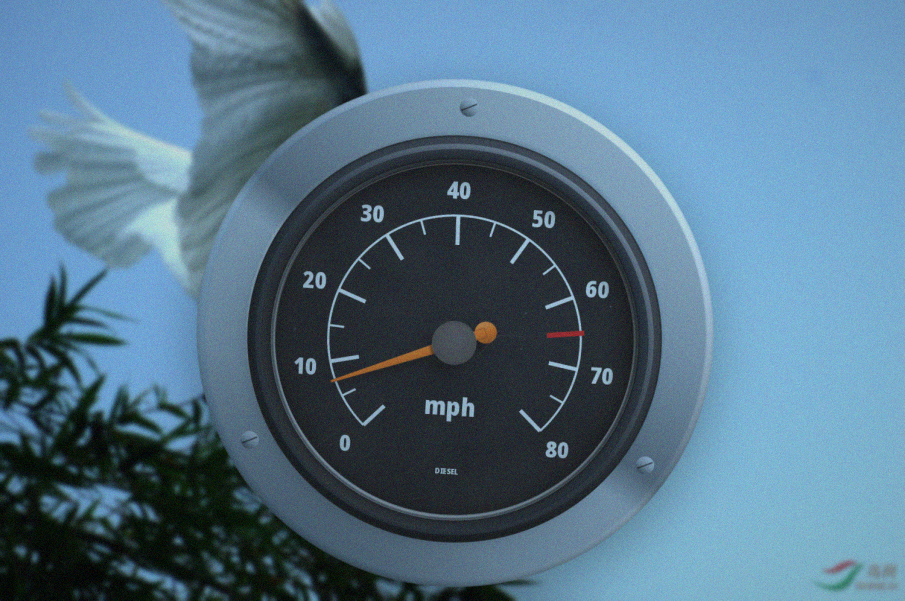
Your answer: 7.5 mph
